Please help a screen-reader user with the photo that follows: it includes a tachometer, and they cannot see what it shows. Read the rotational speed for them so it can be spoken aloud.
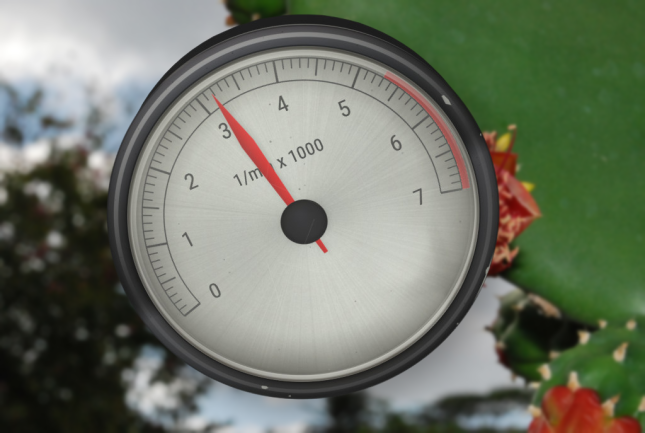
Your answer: 3200 rpm
